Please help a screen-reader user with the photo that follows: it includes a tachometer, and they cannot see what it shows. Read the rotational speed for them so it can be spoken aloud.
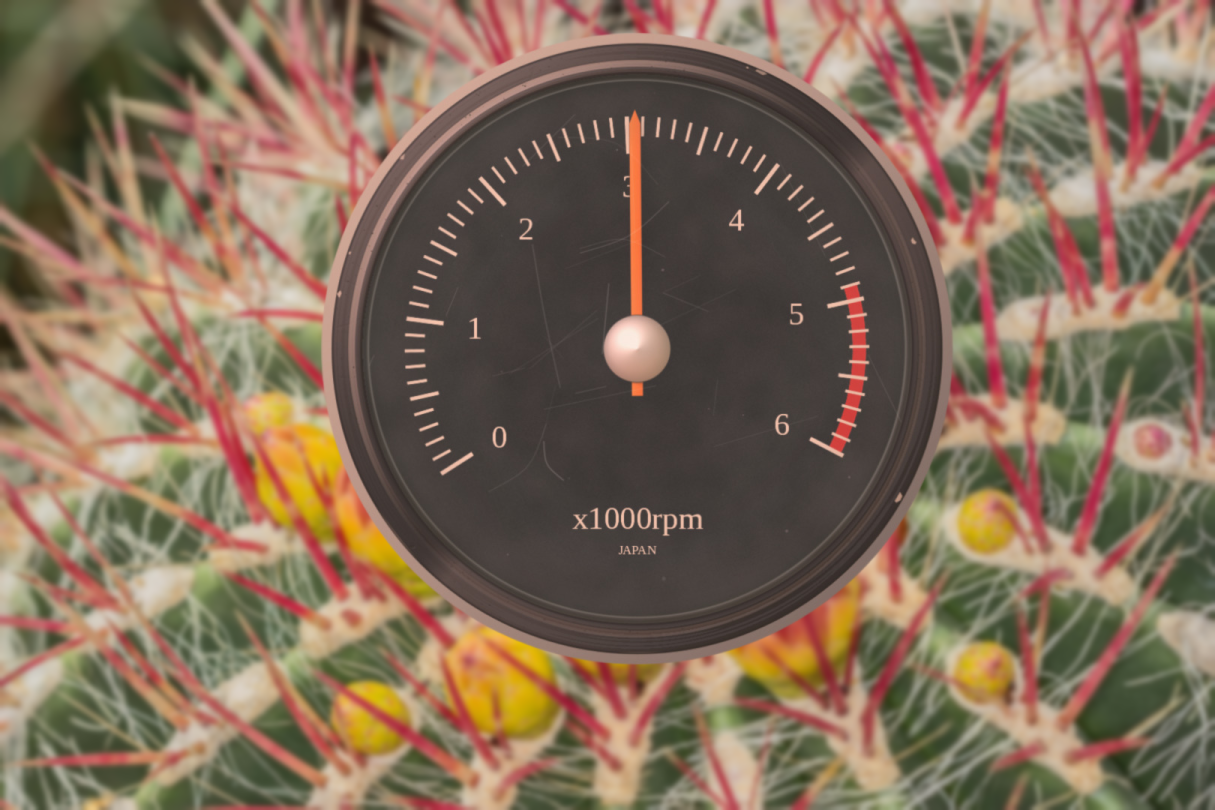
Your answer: 3050 rpm
